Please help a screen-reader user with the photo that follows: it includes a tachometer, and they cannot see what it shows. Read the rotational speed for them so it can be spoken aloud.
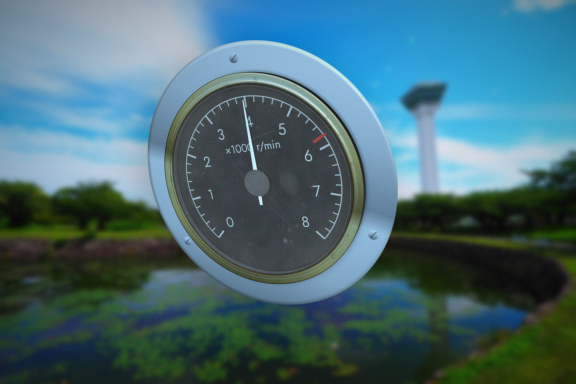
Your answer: 4000 rpm
